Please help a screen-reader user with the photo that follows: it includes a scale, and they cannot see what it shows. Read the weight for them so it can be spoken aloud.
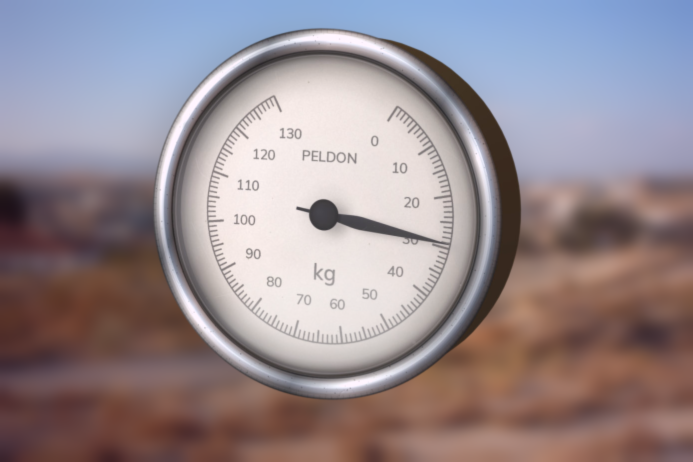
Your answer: 29 kg
